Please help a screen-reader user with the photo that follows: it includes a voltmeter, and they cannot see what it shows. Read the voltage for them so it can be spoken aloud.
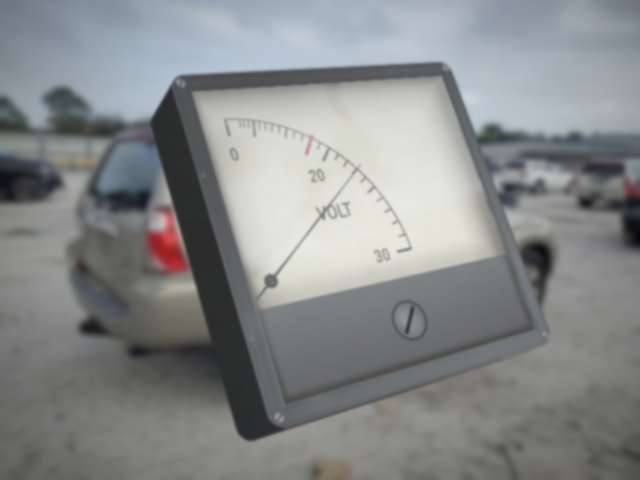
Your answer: 23 V
